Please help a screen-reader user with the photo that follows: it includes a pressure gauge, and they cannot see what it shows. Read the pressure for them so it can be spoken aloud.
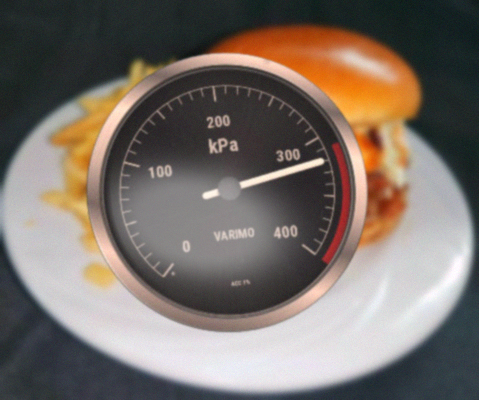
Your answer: 320 kPa
